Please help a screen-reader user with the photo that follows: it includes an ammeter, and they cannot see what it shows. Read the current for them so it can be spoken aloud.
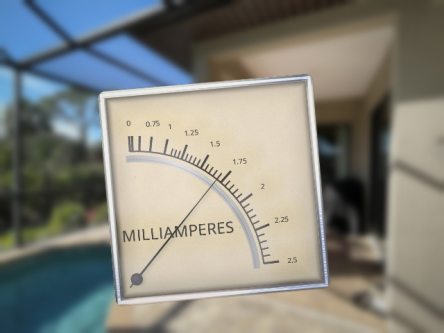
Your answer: 1.7 mA
